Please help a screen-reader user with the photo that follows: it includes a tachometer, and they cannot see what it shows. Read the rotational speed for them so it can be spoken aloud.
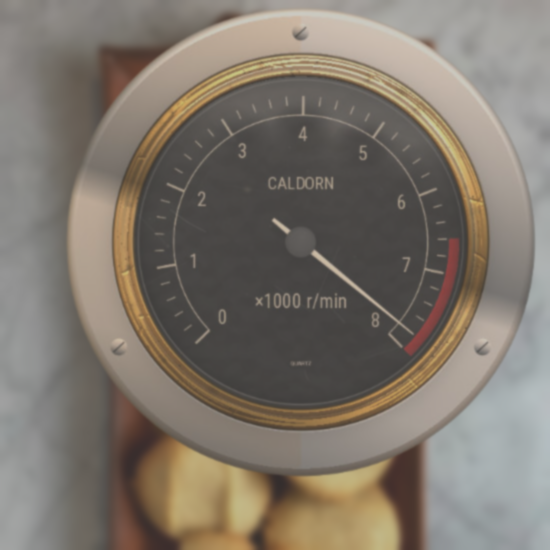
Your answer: 7800 rpm
